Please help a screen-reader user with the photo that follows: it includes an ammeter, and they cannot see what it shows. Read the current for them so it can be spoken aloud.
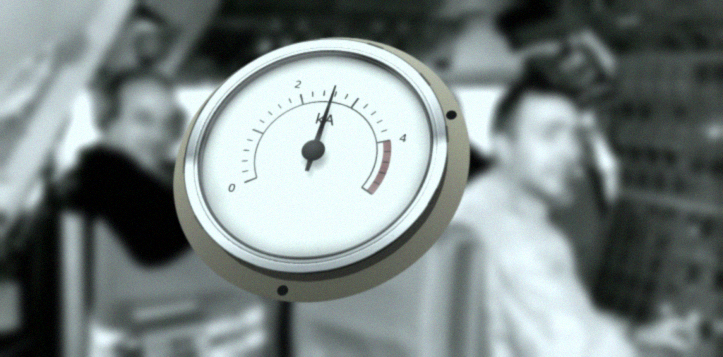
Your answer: 2.6 kA
